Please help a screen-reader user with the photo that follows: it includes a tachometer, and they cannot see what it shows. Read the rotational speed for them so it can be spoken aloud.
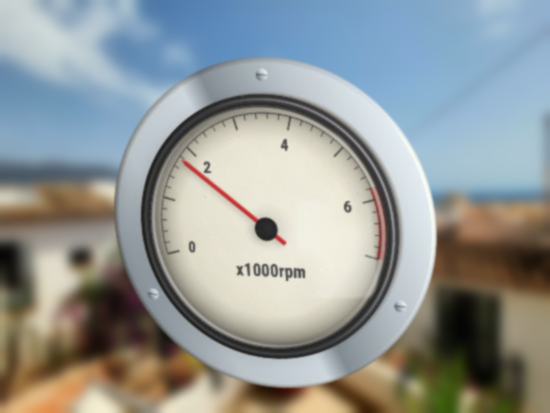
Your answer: 1800 rpm
